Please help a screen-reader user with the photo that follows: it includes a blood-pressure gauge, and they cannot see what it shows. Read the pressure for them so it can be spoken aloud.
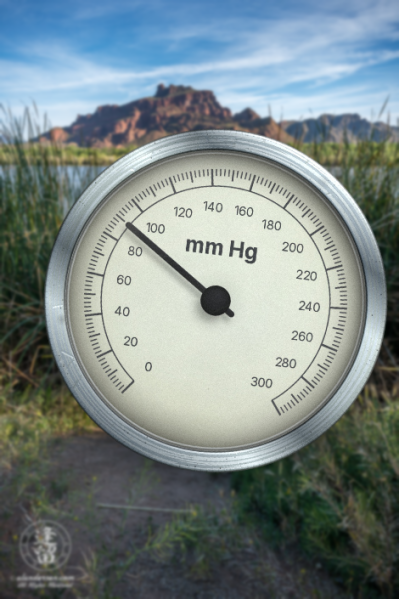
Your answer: 90 mmHg
